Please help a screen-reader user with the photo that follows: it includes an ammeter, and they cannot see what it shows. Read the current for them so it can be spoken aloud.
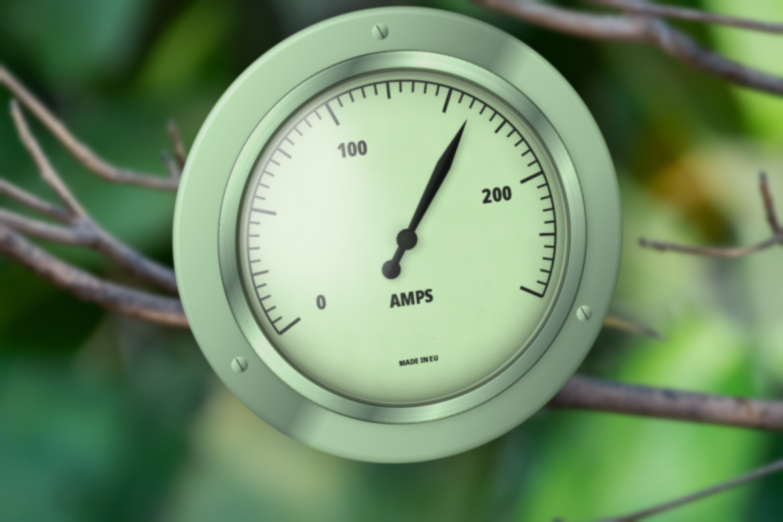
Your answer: 160 A
